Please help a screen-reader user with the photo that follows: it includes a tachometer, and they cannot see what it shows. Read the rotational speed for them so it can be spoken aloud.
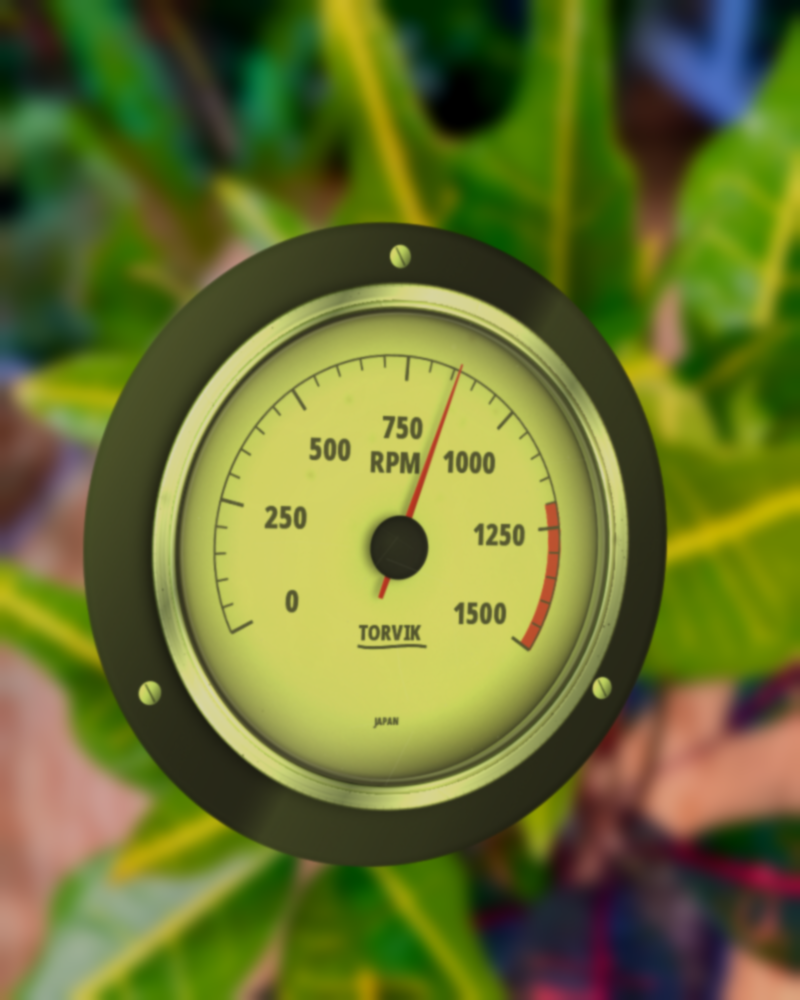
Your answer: 850 rpm
